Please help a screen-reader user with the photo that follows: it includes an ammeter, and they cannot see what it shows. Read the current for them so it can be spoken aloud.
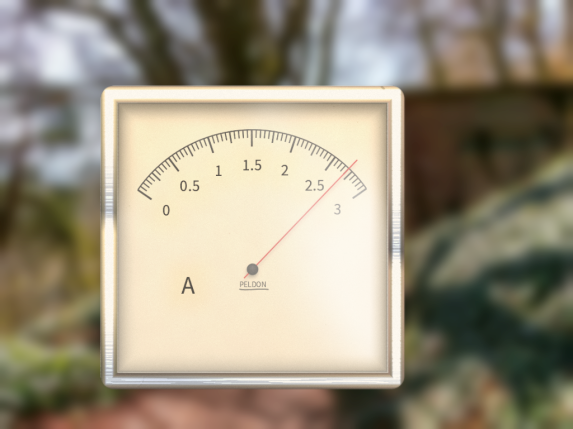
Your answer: 2.7 A
